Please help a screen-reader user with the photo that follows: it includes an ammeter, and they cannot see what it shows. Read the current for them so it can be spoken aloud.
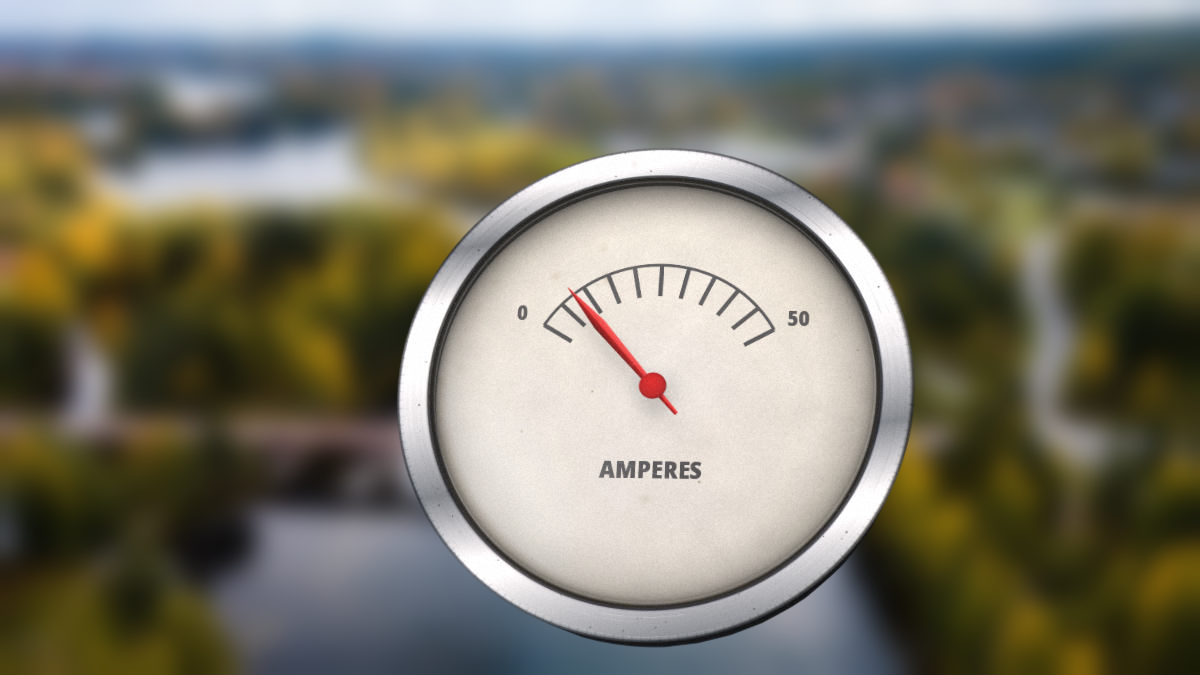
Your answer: 7.5 A
